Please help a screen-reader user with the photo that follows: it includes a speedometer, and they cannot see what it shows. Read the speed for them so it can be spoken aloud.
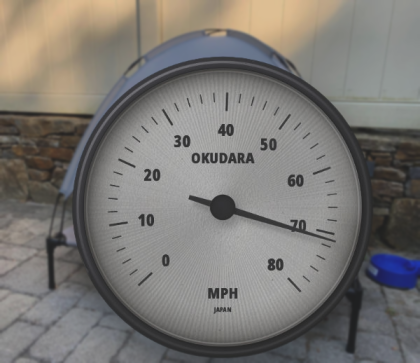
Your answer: 71 mph
